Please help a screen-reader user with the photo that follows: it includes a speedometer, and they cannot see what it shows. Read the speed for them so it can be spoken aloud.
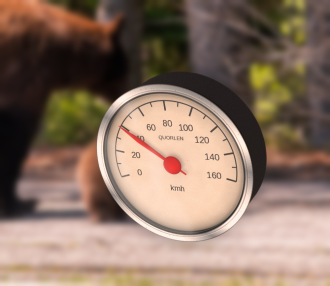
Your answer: 40 km/h
